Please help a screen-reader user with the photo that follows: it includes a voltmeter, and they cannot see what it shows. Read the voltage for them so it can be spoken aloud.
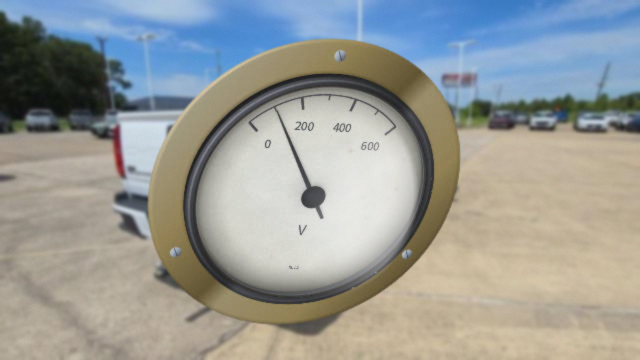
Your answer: 100 V
